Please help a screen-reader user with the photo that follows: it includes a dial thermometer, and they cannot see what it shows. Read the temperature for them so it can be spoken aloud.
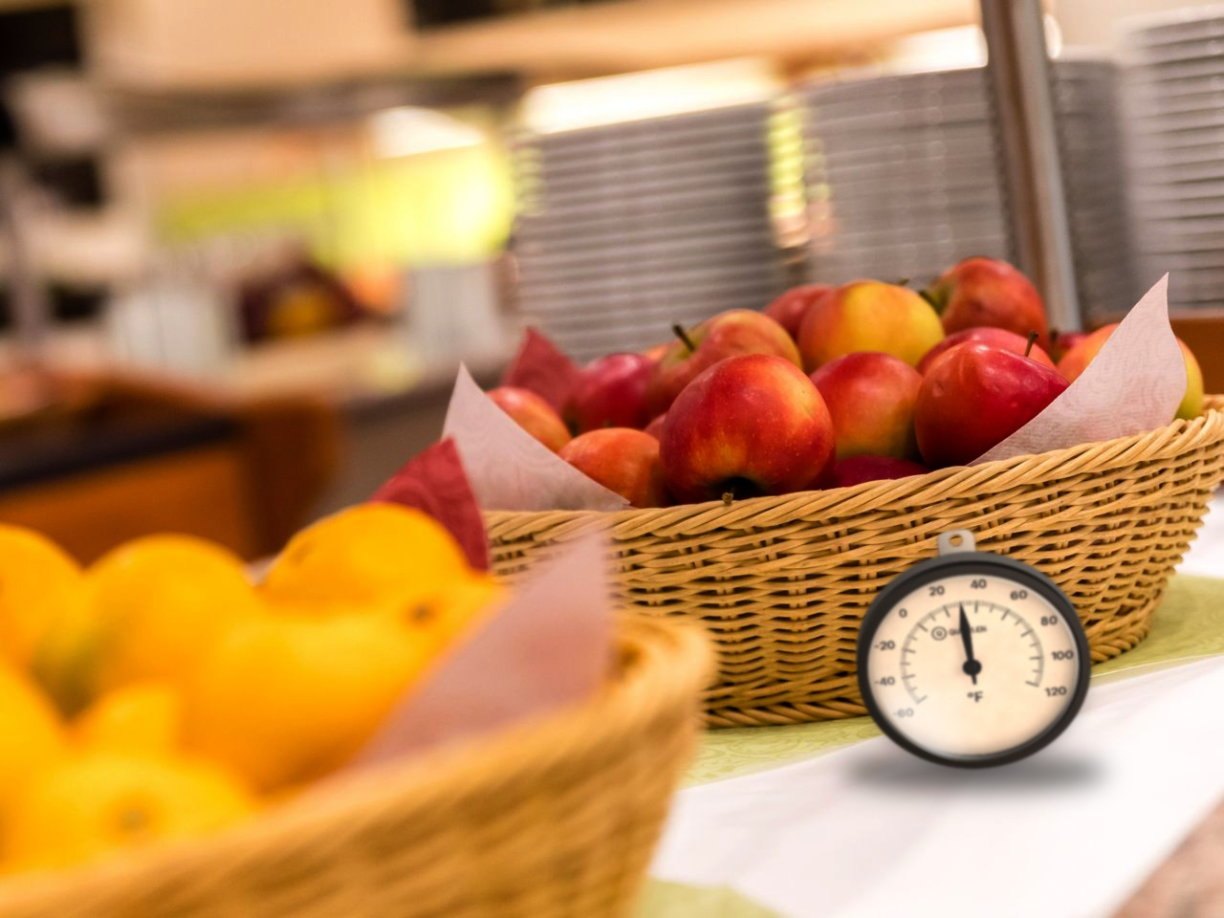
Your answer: 30 °F
